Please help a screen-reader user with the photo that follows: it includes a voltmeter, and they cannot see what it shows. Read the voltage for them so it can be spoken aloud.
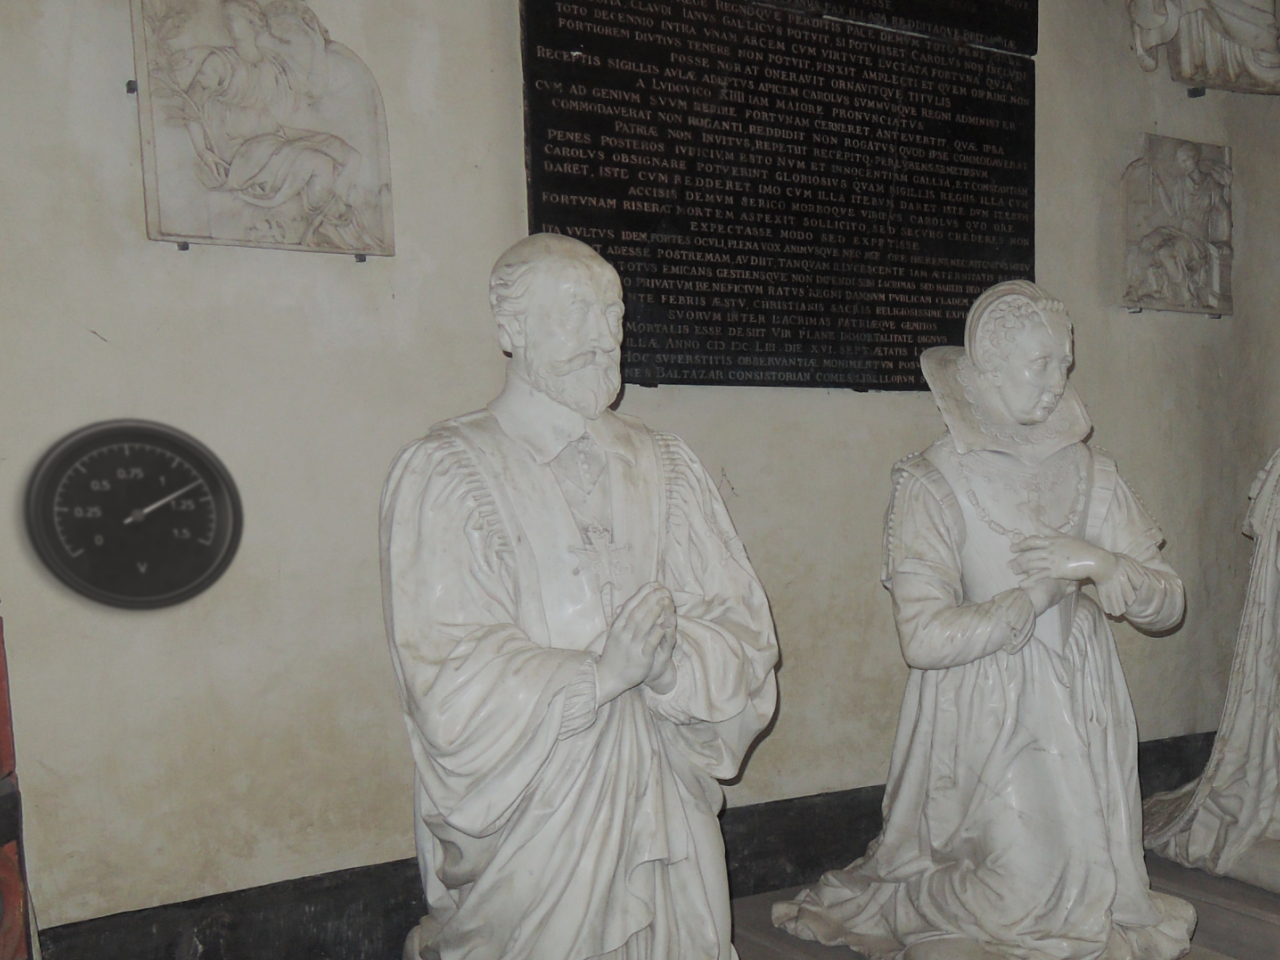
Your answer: 1.15 V
